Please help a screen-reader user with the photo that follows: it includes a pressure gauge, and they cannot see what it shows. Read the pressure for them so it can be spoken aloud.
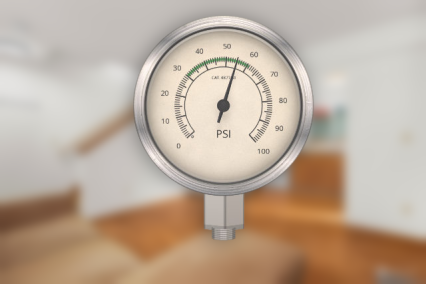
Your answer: 55 psi
